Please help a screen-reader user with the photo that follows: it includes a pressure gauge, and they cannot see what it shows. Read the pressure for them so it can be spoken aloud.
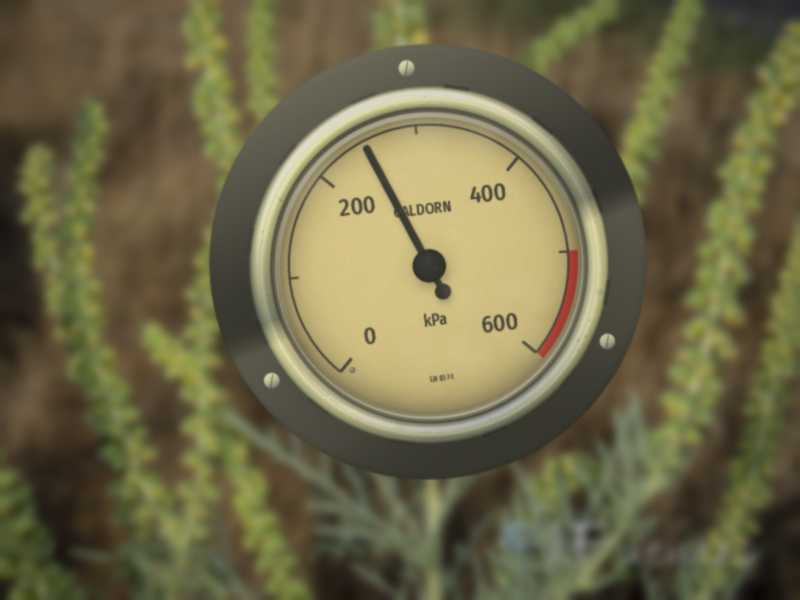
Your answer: 250 kPa
